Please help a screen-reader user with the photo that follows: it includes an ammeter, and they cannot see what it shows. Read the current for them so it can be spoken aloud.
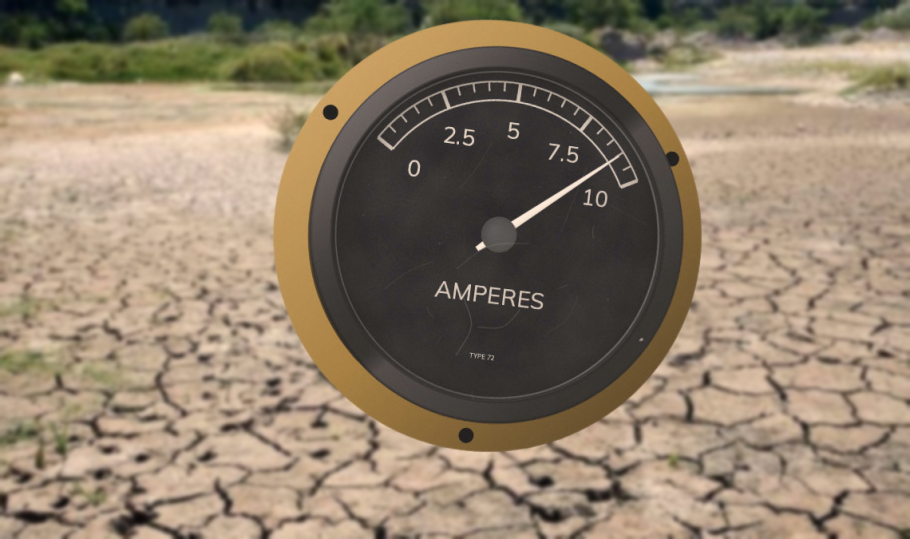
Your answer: 9 A
